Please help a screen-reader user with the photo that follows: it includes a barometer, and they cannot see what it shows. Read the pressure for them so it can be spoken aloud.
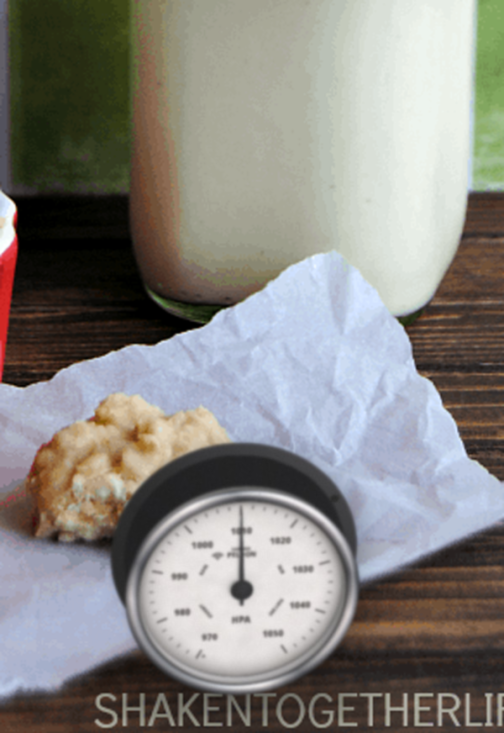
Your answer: 1010 hPa
